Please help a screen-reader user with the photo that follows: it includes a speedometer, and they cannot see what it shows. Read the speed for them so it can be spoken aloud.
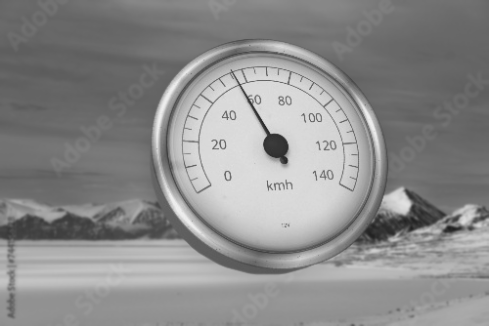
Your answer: 55 km/h
